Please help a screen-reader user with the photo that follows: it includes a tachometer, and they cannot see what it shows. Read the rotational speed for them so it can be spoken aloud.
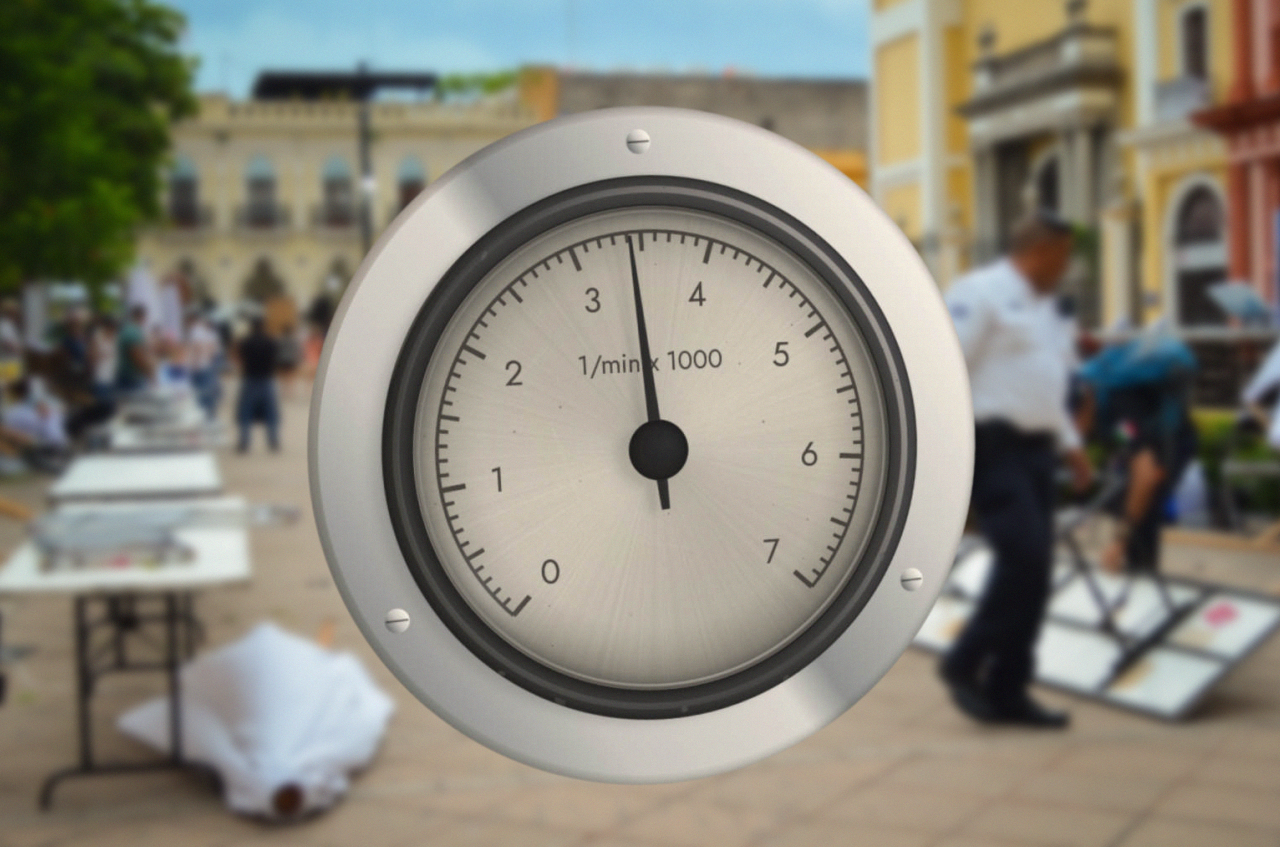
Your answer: 3400 rpm
